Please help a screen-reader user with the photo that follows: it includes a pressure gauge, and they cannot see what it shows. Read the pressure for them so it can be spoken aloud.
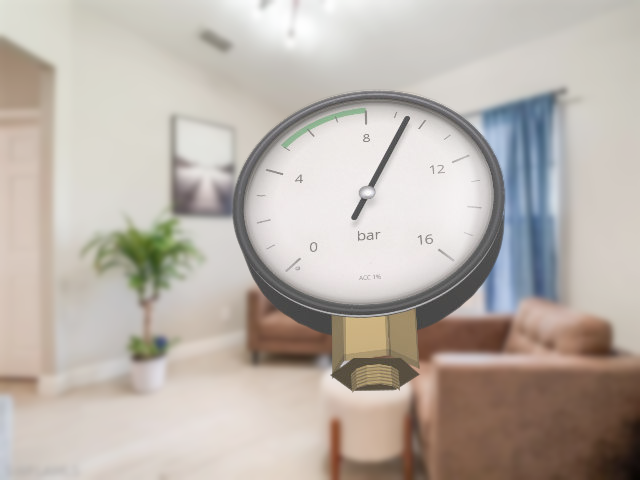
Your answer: 9.5 bar
